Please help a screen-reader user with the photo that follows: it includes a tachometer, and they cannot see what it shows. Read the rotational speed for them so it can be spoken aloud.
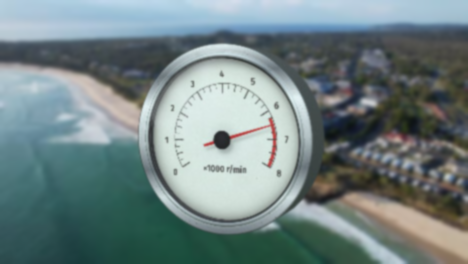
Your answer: 6500 rpm
